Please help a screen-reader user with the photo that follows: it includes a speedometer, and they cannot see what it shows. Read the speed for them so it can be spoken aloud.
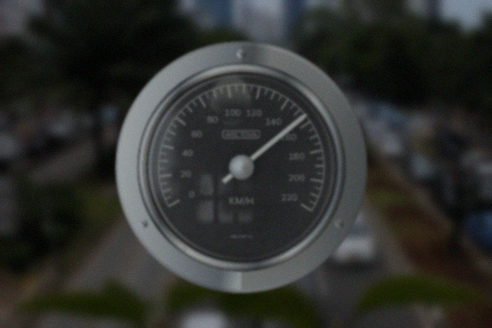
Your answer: 155 km/h
